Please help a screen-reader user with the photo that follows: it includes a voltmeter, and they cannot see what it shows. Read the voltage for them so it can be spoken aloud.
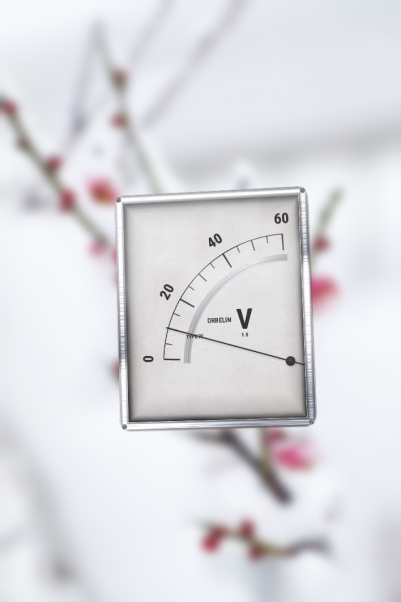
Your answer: 10 V
